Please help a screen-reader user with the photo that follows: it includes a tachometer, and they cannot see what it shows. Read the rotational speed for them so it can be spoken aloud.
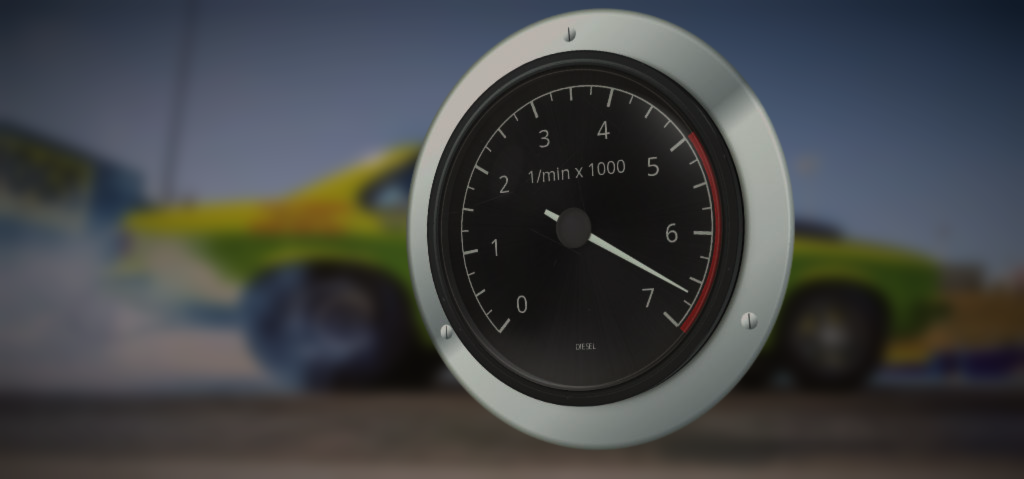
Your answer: 6625 rpm
